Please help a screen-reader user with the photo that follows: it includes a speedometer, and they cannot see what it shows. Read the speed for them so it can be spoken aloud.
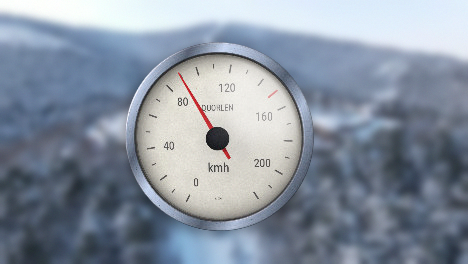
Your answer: 90 km/h
